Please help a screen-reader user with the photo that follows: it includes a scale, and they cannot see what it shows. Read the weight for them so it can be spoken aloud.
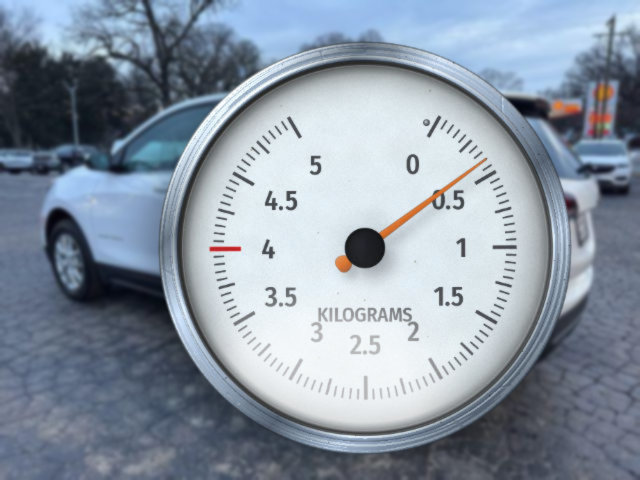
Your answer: 0.4 kg
